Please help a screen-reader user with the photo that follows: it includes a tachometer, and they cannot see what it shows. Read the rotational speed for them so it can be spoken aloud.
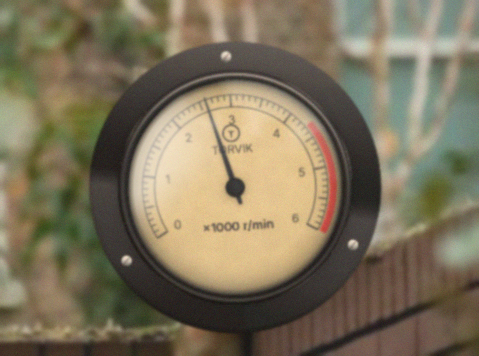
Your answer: 2600 rpm
